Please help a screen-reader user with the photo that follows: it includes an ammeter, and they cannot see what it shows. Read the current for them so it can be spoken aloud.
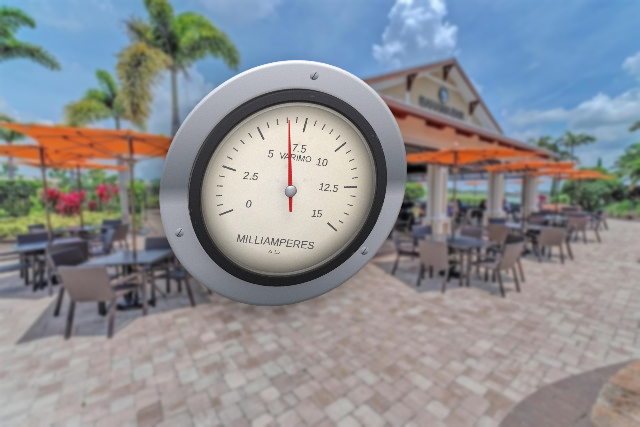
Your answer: 6.5 mA
